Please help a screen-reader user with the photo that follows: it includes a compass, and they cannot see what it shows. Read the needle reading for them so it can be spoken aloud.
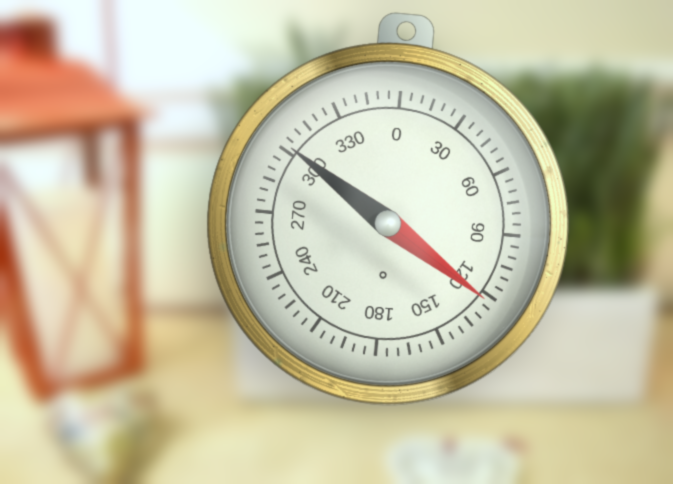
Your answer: 122.5 °
